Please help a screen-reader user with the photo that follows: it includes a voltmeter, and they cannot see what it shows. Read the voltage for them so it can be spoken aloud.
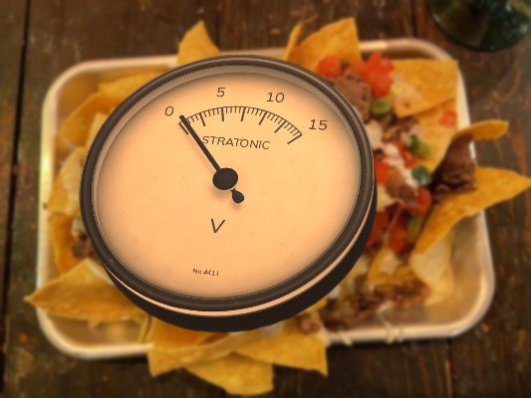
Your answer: 0.5 V
